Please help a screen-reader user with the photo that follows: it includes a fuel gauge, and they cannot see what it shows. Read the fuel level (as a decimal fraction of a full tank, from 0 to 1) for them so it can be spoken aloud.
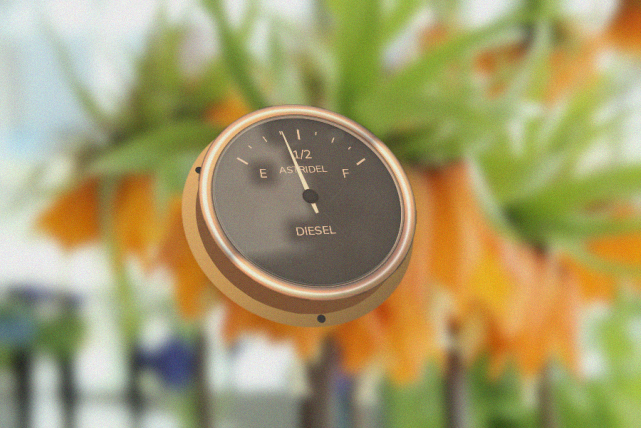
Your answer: 0.375
